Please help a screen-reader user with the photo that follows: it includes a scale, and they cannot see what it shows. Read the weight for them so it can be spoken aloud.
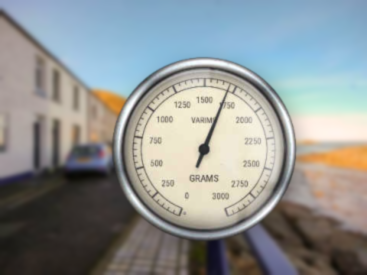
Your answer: 1700 g
